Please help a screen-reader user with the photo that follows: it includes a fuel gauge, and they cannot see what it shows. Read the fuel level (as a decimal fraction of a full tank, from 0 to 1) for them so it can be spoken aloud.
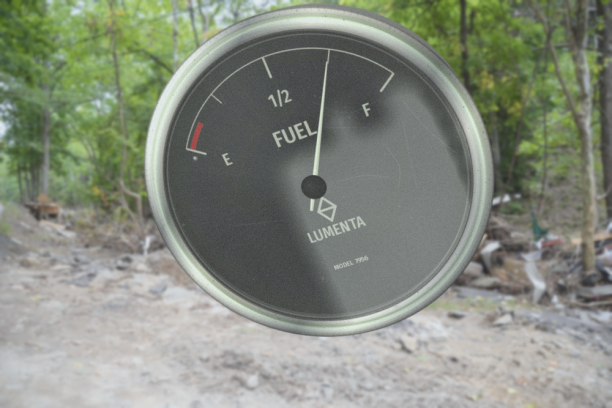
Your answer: 0.75
